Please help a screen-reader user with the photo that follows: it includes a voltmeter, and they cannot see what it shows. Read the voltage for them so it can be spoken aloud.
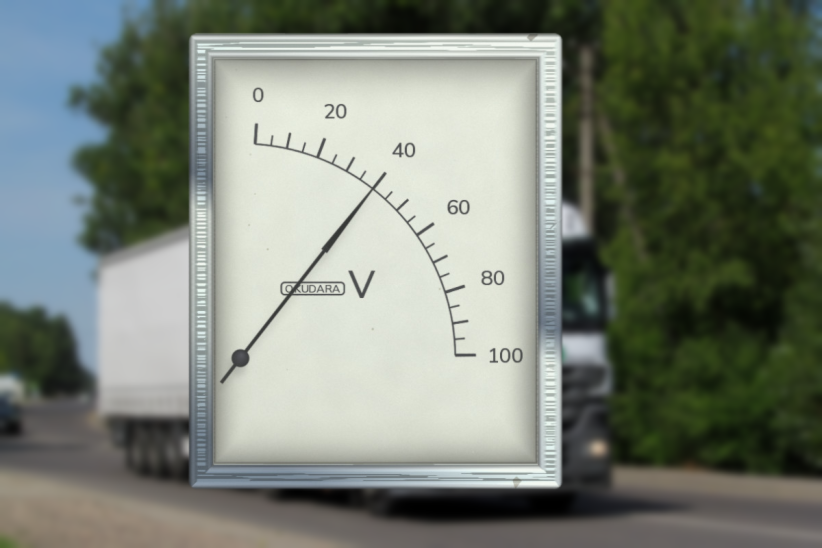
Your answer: 40 V
